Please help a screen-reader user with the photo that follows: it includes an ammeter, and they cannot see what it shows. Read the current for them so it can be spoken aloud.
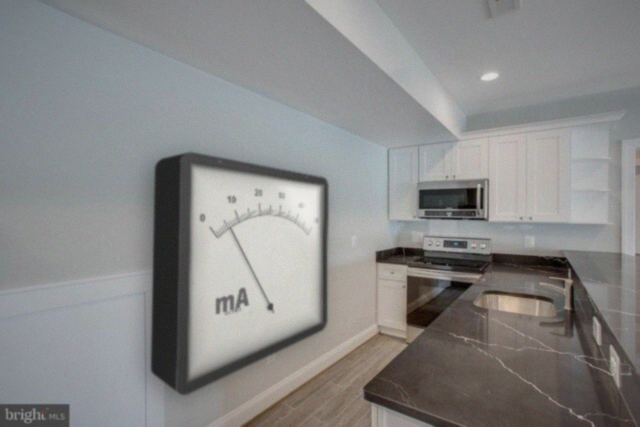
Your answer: 5 mA
